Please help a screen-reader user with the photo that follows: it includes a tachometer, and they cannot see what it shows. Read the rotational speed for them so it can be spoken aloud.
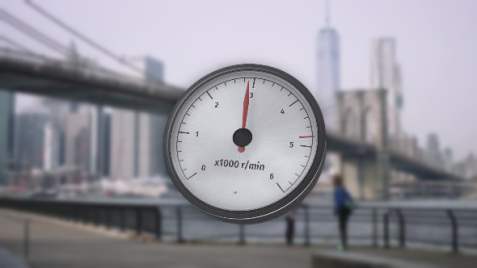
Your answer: 2900 rpm
